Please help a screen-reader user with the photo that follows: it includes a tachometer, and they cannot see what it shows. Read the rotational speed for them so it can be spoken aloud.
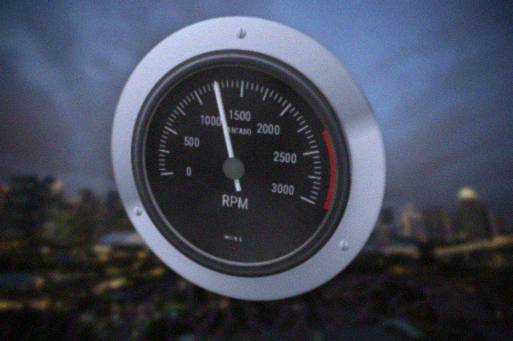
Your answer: 1250 rpm
